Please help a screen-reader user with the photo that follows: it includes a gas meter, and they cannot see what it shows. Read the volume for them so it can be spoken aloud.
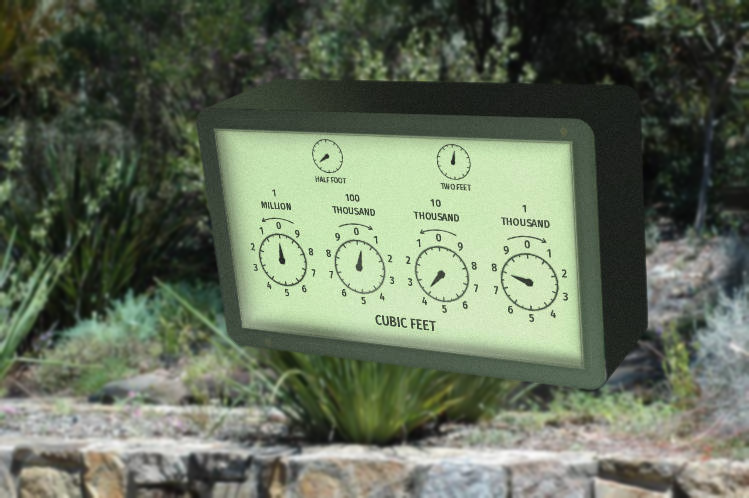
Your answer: 3800 ft³
